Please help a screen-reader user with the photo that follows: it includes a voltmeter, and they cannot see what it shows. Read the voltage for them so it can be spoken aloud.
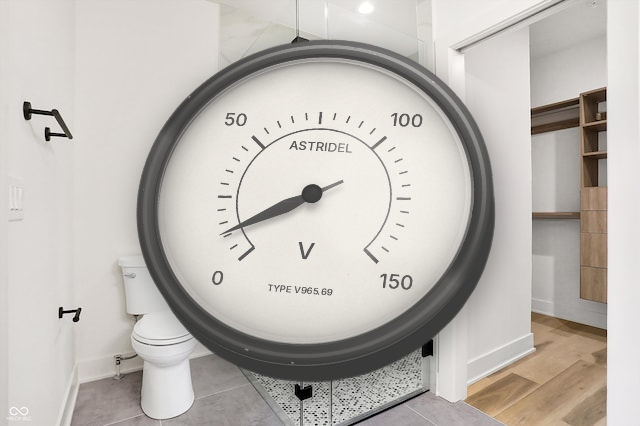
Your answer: 10 V
